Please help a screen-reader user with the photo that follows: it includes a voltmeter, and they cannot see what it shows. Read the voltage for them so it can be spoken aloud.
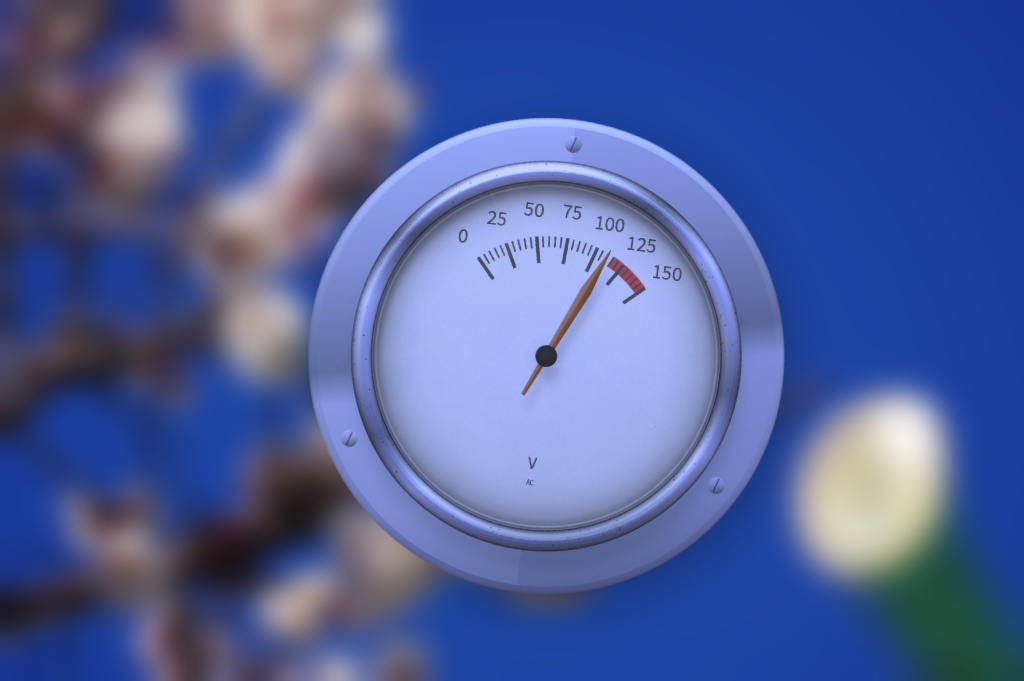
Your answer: 110 V
